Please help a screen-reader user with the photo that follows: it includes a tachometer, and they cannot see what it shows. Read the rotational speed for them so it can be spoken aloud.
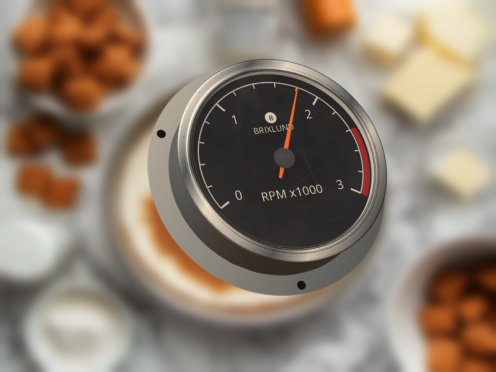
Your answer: 1800 rpm
